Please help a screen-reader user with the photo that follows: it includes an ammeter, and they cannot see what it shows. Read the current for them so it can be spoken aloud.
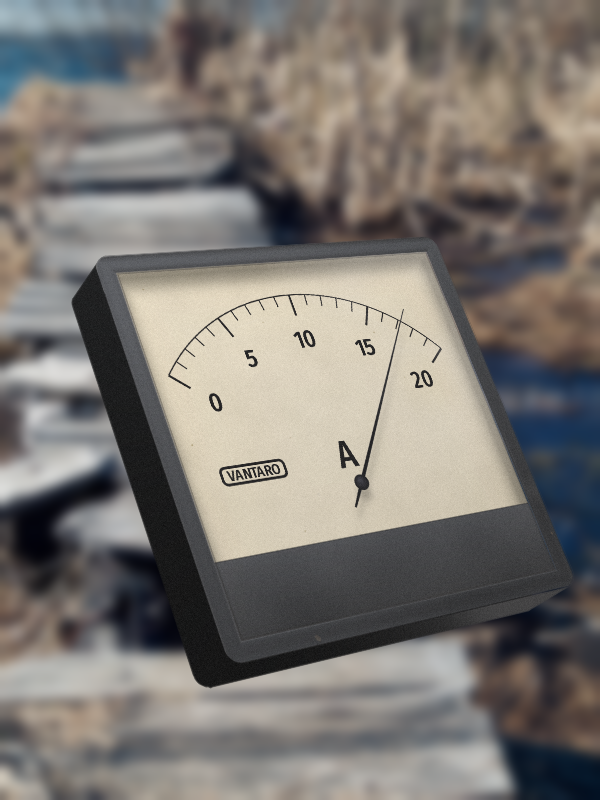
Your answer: 17 A
